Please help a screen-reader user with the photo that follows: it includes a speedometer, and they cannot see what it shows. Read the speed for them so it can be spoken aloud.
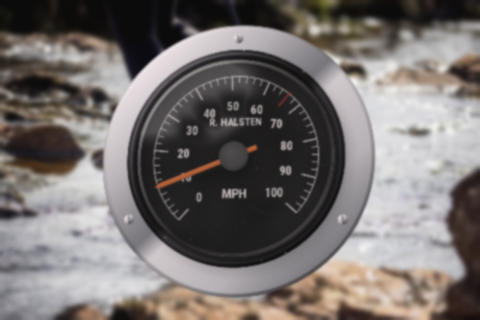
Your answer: 10 mph
